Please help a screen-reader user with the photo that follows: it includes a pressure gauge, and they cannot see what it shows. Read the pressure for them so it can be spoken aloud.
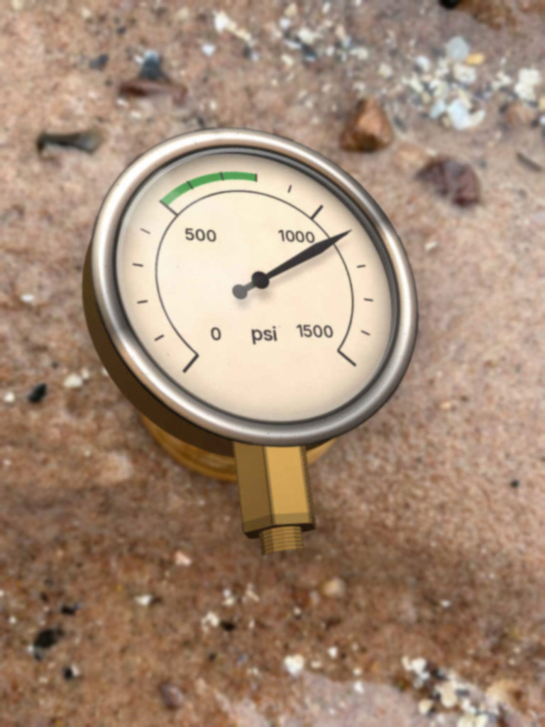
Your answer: 1100 psi
